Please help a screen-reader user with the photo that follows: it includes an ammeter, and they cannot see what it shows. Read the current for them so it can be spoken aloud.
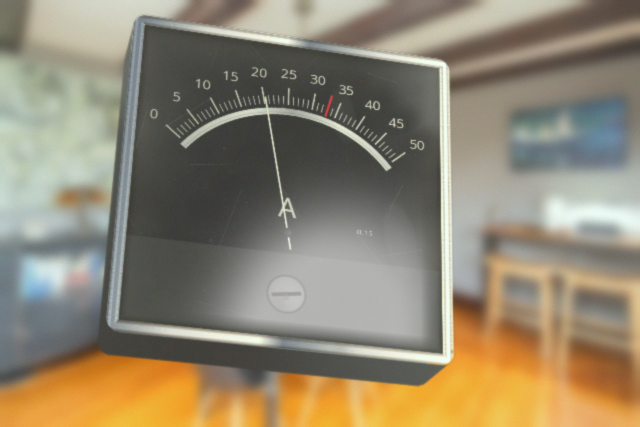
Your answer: 20 A
